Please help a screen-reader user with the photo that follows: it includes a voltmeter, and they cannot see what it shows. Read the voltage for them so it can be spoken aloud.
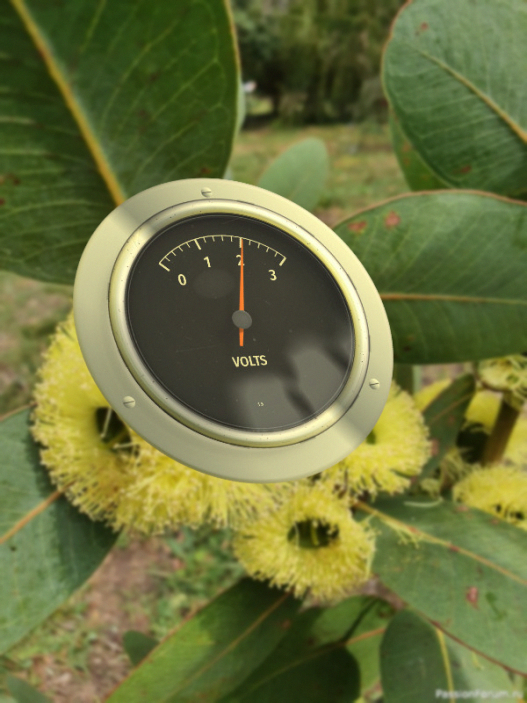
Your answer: 2 V
